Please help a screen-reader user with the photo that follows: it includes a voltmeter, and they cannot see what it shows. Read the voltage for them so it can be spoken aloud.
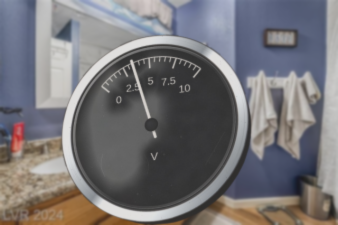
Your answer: 3.5 V
